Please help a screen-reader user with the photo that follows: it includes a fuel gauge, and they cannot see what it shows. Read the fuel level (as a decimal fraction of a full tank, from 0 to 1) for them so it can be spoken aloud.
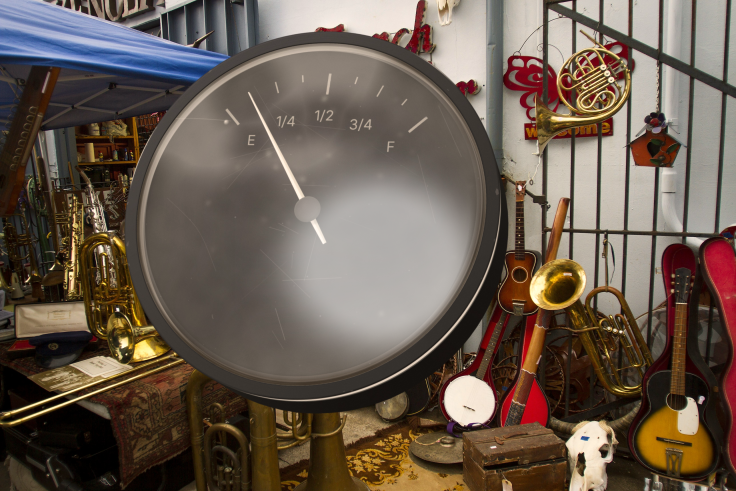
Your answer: 0.125
